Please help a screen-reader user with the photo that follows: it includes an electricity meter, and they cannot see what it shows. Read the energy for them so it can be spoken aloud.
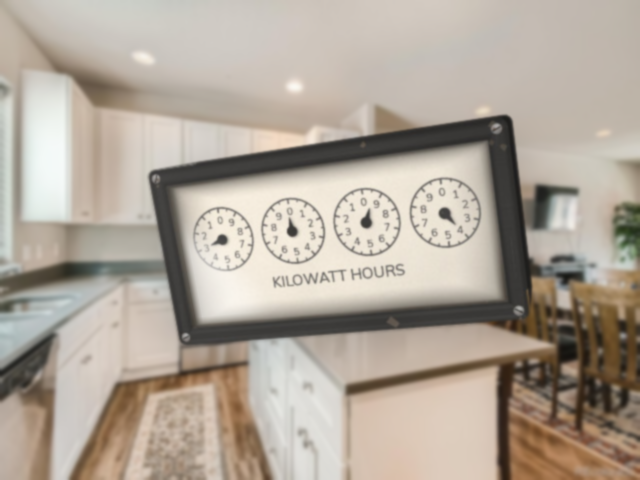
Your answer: 2994 kWh
